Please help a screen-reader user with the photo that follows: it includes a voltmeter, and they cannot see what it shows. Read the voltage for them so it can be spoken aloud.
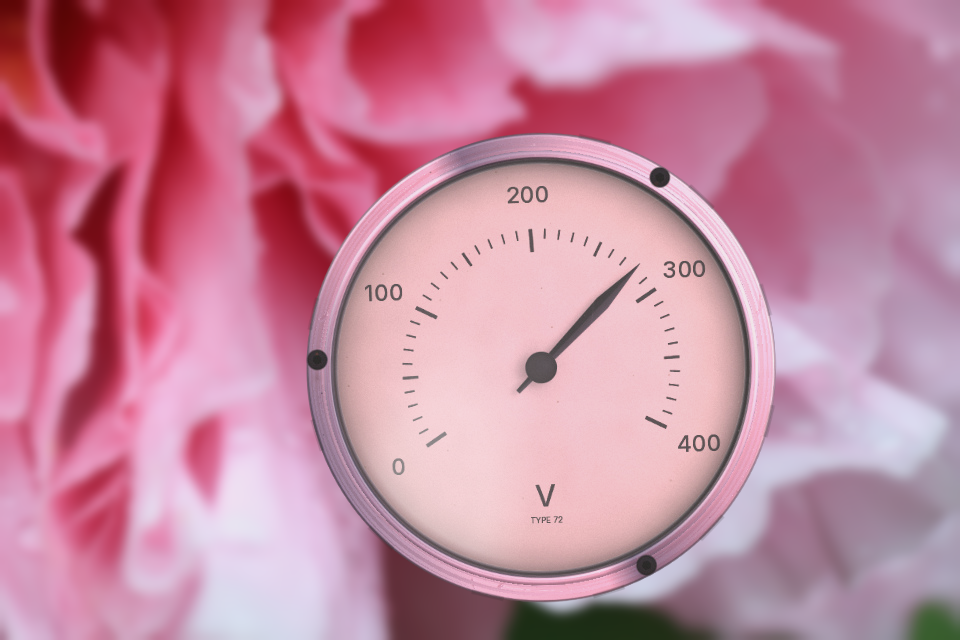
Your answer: 280 V
